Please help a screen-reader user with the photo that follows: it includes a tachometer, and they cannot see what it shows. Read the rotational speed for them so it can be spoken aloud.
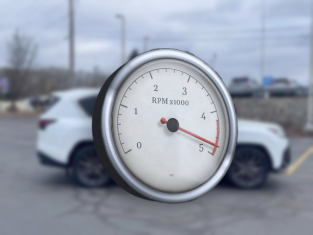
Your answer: 4800 rpm
